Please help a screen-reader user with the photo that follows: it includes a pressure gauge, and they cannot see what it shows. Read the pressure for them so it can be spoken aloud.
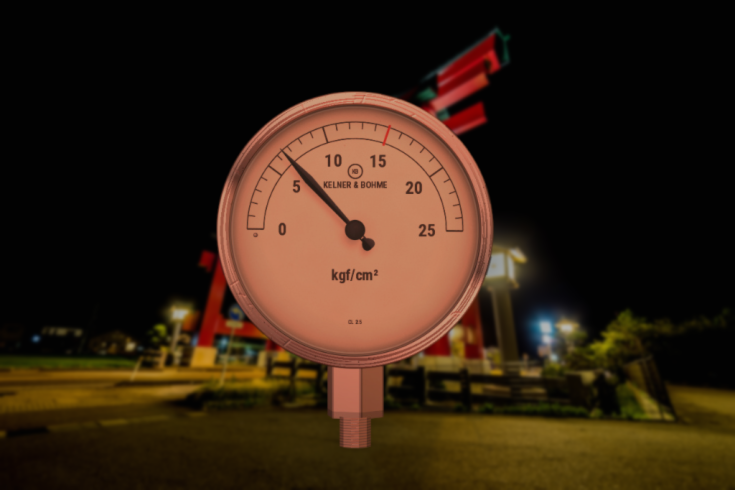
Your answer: 6.5 kg/cm²
